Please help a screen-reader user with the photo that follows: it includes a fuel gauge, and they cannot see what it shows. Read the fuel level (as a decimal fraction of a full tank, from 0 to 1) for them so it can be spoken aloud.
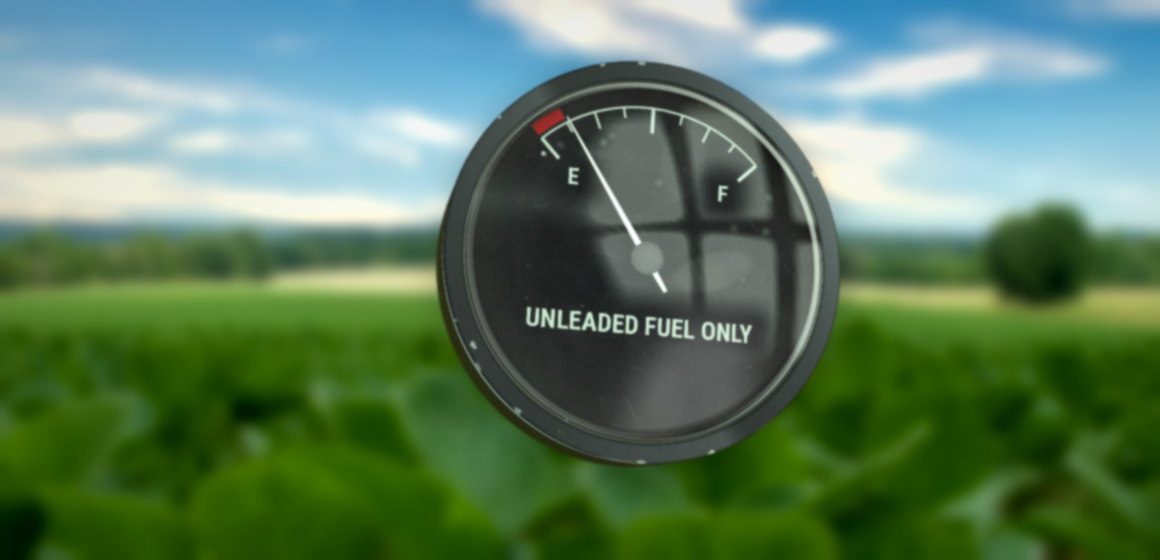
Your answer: 0.125
